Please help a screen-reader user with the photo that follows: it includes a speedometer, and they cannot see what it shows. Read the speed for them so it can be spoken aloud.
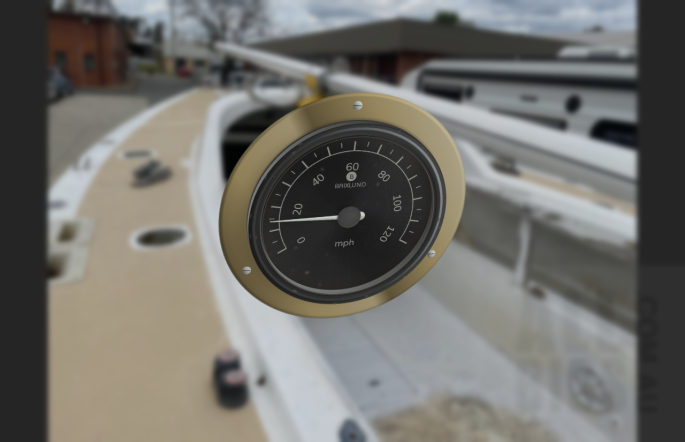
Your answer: 15 mph
